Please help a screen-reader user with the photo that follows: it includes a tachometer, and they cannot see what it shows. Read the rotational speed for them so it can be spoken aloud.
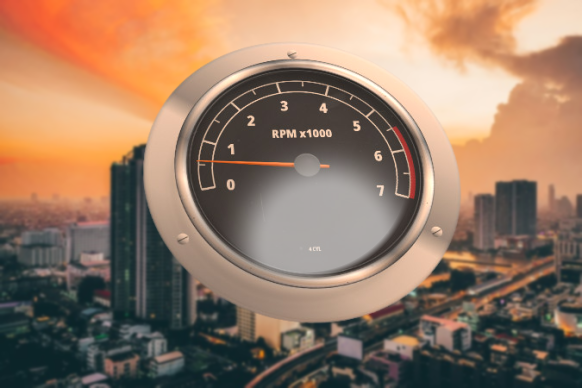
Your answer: 500 rpm
